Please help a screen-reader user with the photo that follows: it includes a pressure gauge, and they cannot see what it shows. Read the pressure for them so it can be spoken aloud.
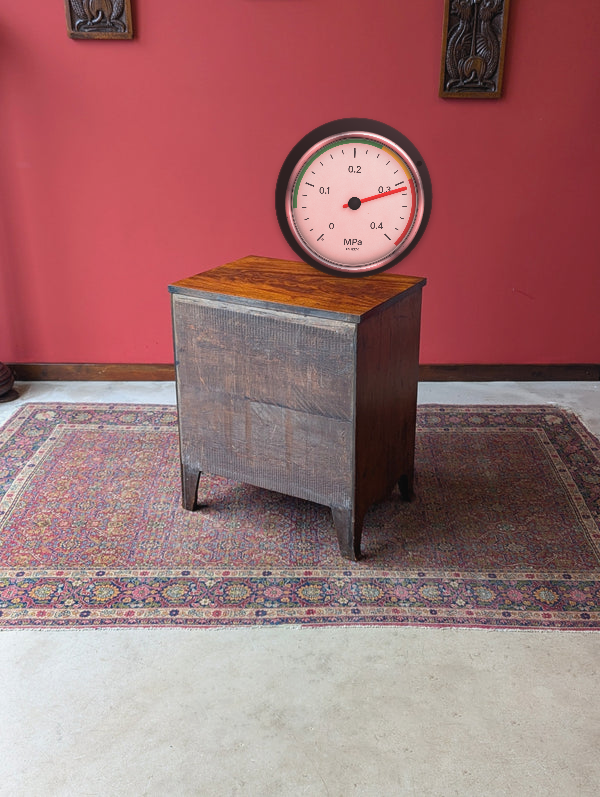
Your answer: 0.31 MPa
